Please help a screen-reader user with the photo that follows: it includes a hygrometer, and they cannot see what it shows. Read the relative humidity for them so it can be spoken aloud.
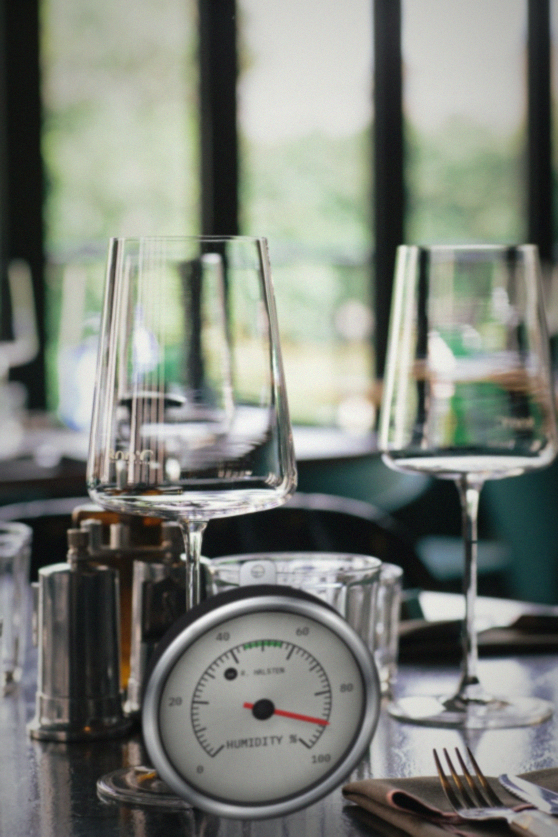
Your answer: 90 %
